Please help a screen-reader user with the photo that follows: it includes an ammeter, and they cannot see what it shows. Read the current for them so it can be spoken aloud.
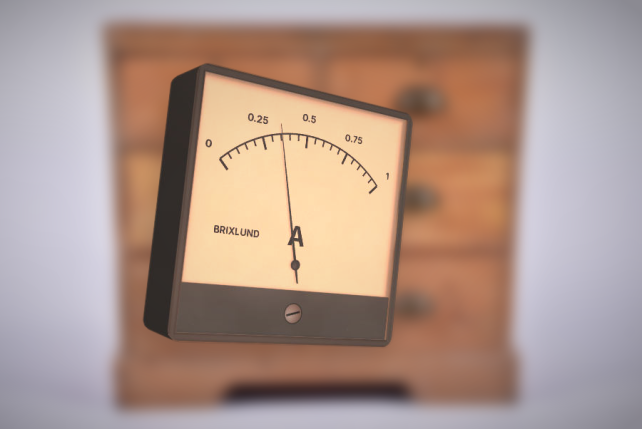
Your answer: 0.35 A
